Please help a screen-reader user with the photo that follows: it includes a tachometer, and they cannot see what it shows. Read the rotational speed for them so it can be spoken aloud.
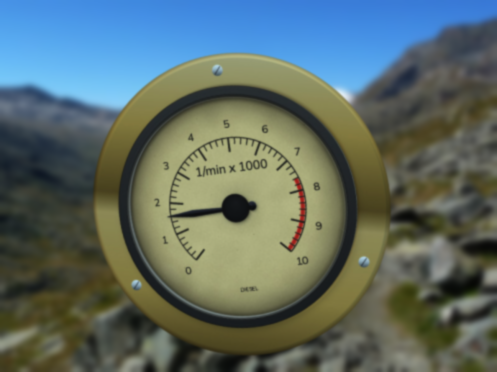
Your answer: 1600 rpm
